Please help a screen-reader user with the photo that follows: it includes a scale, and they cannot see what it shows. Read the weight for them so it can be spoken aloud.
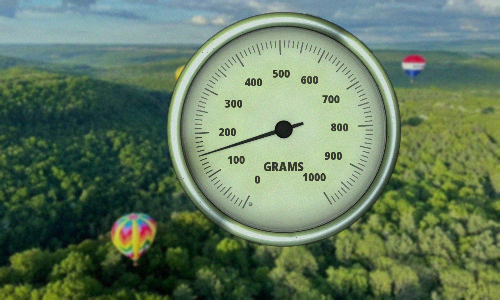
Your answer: 150 g
